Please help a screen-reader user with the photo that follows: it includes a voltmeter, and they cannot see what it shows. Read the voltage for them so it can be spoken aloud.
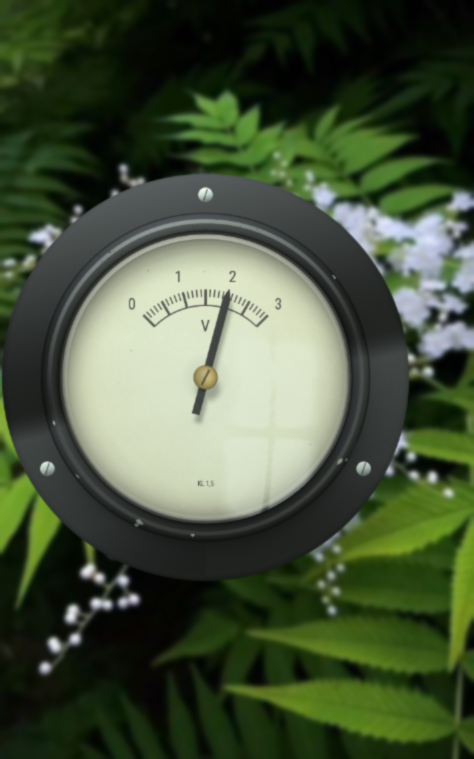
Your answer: 2 V
